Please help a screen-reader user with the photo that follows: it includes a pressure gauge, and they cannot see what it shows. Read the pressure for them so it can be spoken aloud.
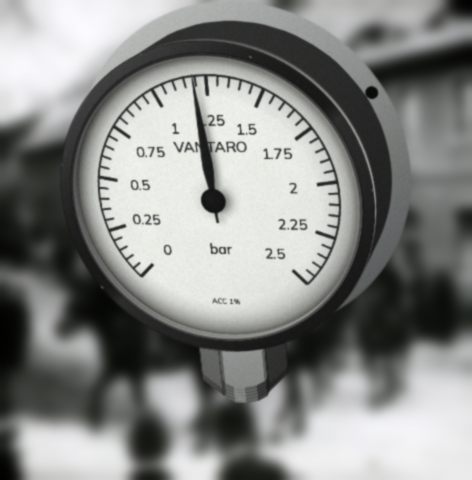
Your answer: 1.2 bar
